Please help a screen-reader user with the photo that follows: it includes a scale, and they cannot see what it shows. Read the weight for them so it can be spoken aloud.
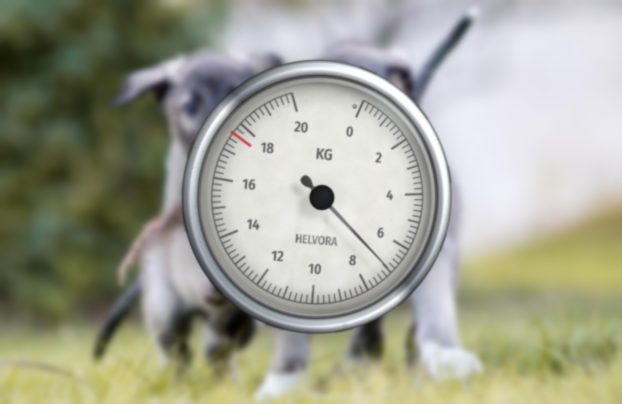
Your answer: 7 kg
